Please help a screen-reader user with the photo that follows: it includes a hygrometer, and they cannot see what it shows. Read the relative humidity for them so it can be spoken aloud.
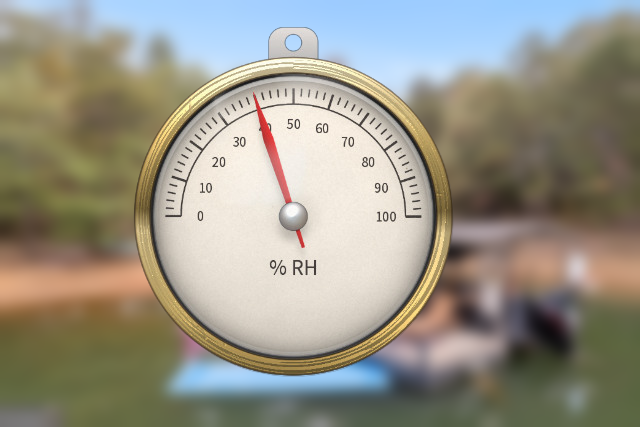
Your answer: 40 %
